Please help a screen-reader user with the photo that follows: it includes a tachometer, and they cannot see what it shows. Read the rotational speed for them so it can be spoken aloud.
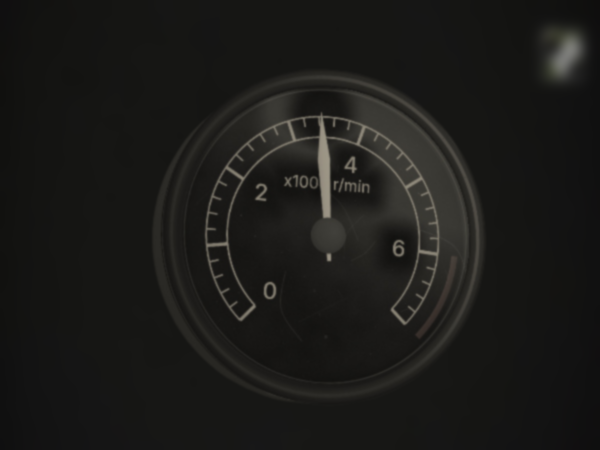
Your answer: 3400 rpm
